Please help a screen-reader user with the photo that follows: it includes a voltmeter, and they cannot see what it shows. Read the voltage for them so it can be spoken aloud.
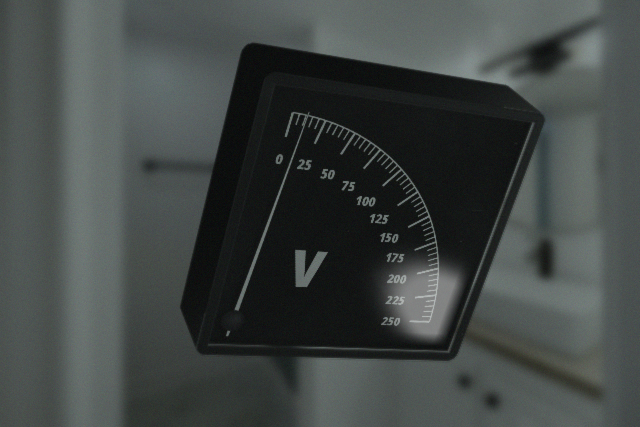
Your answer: 10 V
